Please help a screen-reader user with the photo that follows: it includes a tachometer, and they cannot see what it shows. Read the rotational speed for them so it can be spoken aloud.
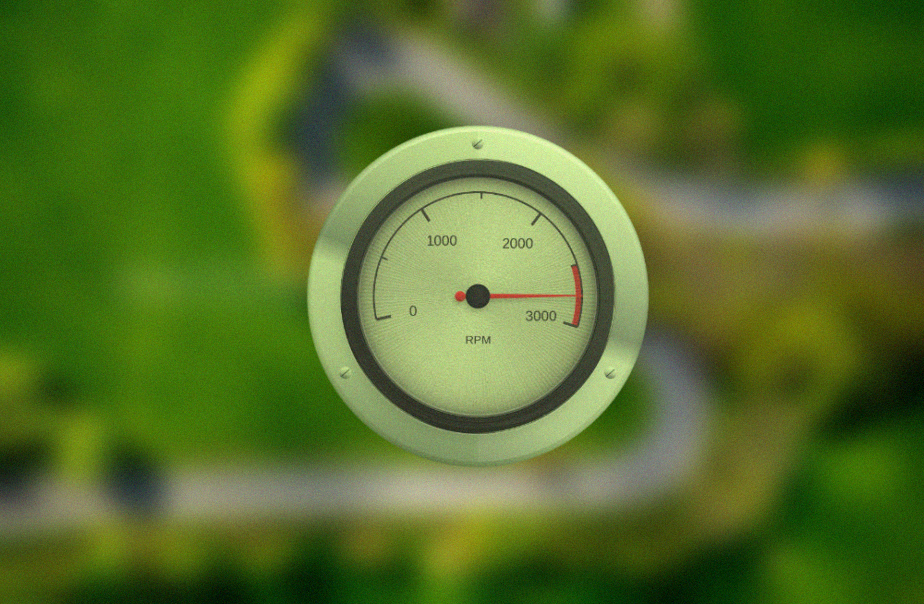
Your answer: 2750 rpm
